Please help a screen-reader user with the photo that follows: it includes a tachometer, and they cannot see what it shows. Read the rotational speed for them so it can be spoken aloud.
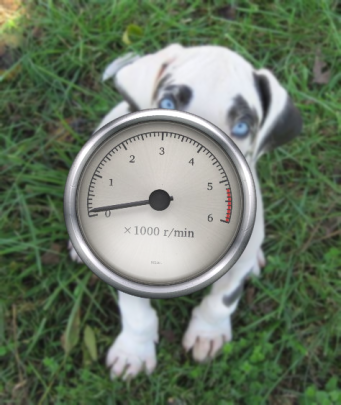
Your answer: 100 rpm
